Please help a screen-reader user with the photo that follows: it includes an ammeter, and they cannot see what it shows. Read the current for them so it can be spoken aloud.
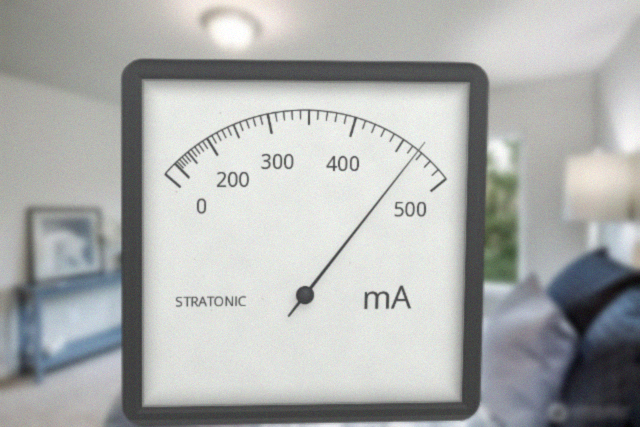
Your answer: 465 mA
